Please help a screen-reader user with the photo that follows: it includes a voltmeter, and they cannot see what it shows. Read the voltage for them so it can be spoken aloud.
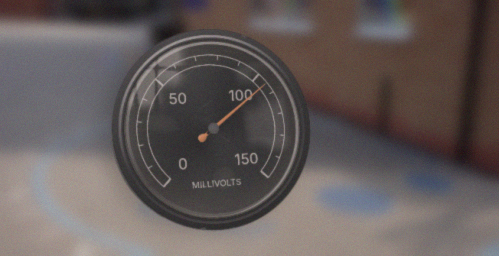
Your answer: 105 mV
